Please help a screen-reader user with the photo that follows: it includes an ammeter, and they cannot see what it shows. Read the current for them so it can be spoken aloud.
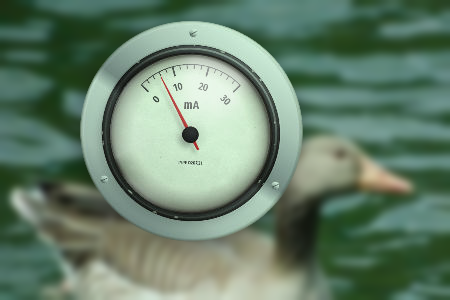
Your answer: 6 mA
